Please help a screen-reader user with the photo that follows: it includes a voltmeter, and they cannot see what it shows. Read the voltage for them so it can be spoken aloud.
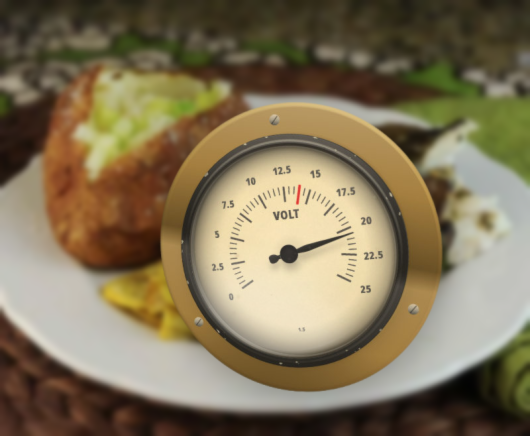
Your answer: 20.5 V
